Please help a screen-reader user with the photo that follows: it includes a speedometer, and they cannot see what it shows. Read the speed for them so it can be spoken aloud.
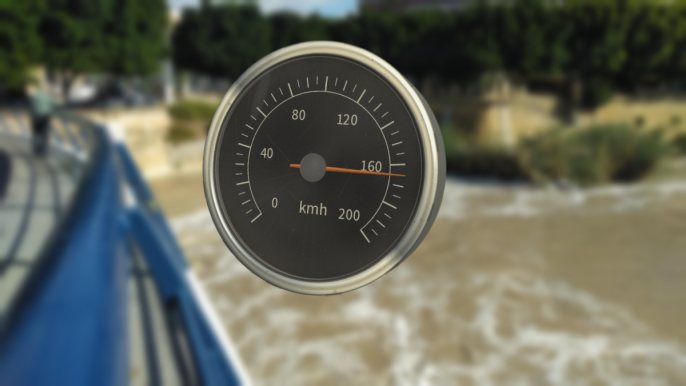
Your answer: 165 km/h
